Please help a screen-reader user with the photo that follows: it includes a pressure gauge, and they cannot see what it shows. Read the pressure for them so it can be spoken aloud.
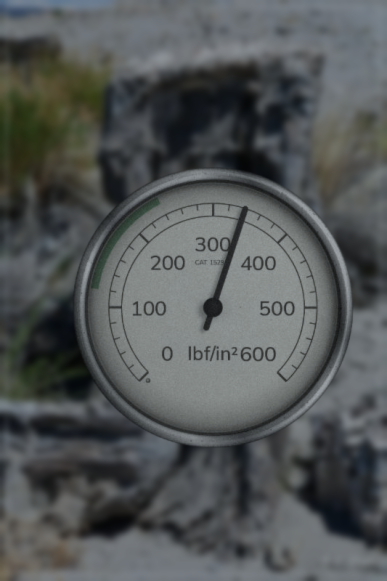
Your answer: 340 psi
